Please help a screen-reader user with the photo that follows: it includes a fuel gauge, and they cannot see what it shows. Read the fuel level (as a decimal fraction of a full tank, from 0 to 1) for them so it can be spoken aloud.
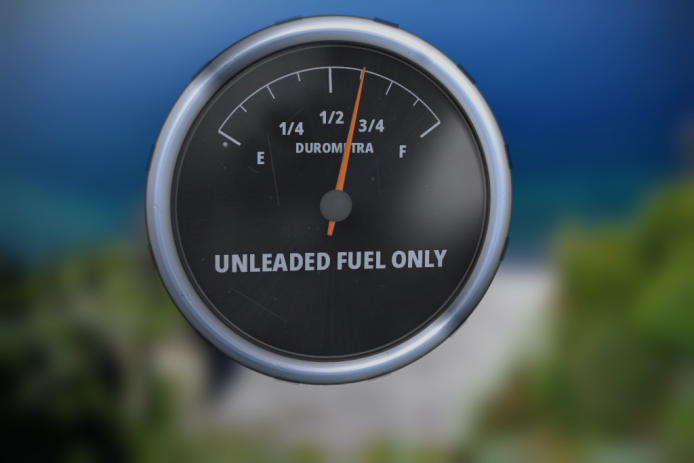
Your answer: 0.625
